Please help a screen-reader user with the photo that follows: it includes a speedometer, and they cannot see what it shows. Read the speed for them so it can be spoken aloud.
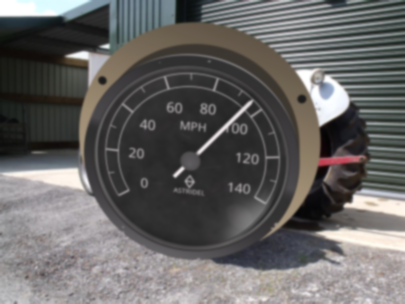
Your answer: 95 mph
